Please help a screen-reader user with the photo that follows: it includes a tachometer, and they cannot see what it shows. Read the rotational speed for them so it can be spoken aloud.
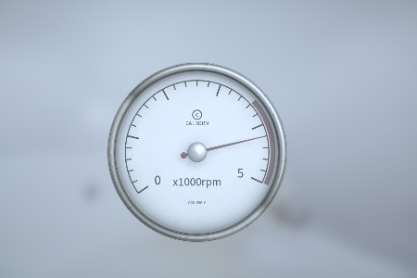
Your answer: 4200 rpm
